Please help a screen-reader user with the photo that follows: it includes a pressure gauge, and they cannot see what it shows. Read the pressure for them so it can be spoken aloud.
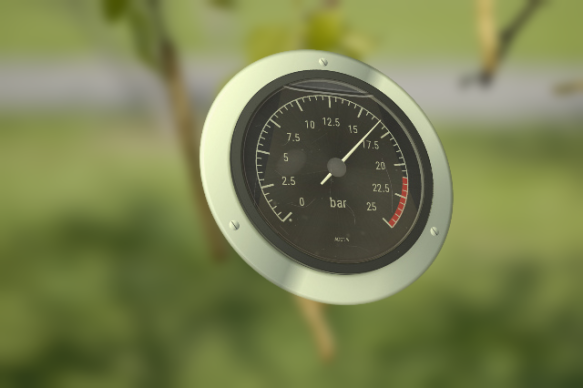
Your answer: 16.5 bar
